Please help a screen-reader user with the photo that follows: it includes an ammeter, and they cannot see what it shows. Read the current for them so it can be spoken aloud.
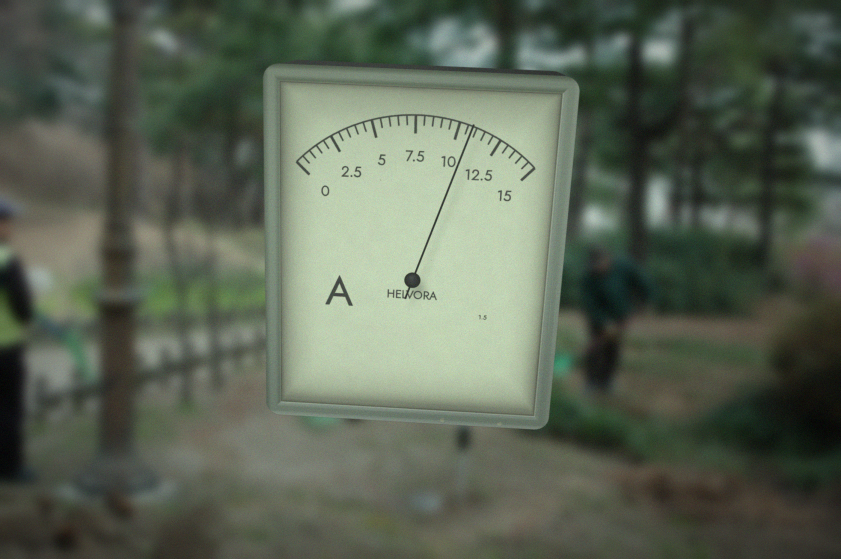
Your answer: 10.75 A
